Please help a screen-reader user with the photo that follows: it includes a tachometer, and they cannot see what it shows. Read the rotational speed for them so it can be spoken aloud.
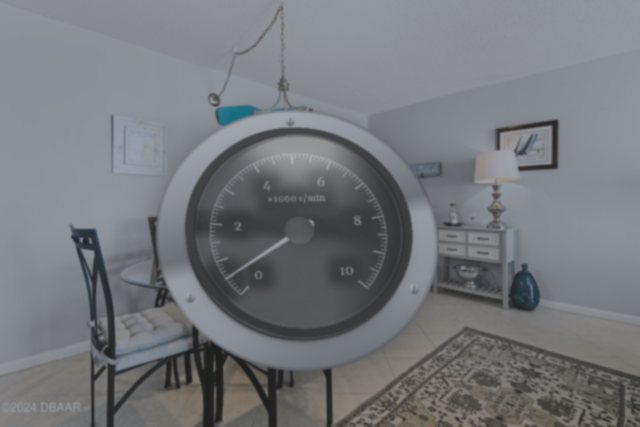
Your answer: 500 rpm
